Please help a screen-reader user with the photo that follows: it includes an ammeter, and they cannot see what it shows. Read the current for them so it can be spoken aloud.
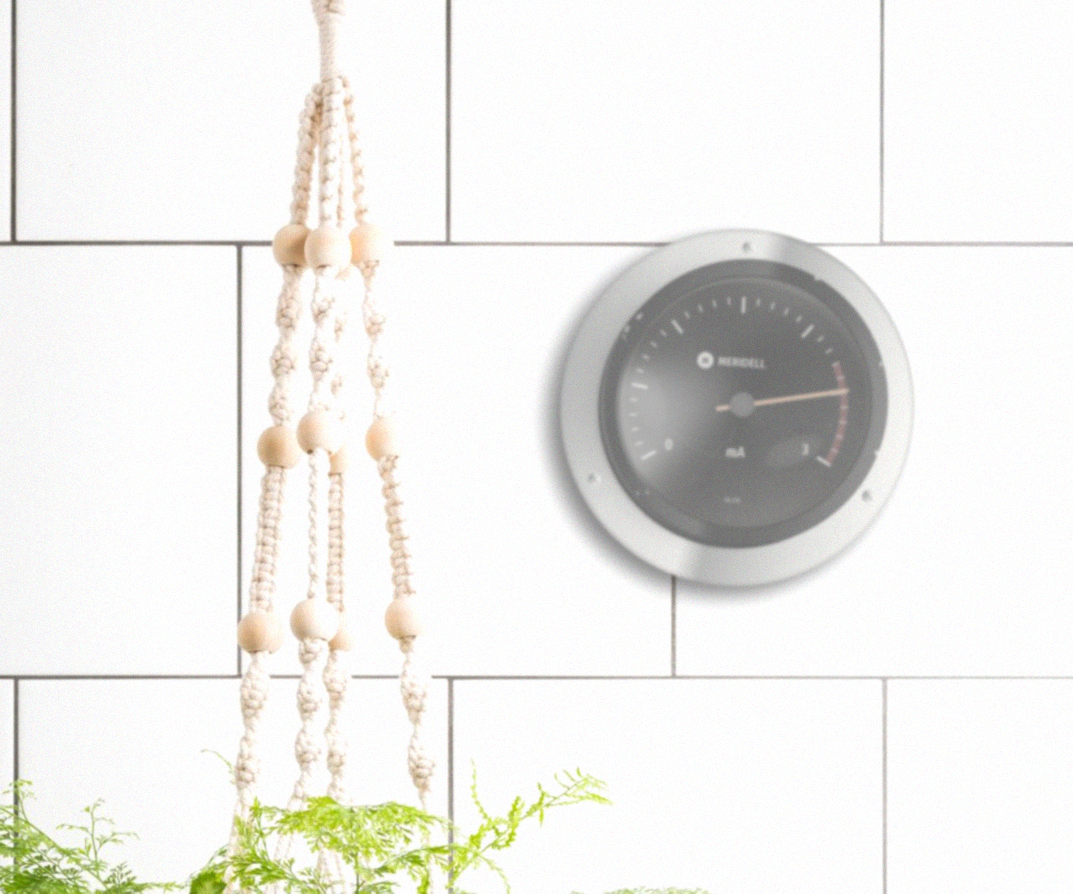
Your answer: 2.5 mA
